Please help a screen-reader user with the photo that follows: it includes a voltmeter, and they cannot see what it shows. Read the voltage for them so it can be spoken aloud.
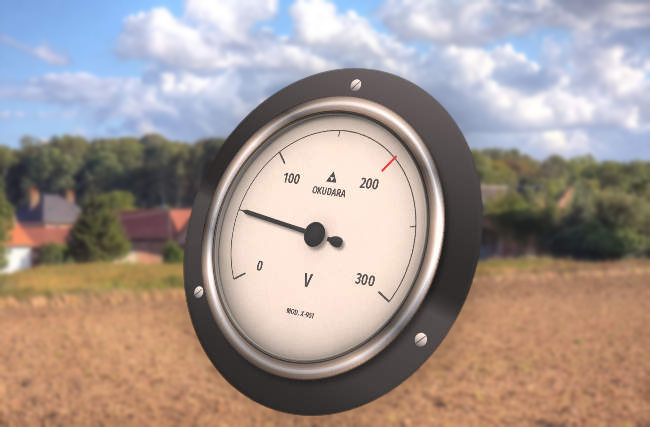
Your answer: 50 V
